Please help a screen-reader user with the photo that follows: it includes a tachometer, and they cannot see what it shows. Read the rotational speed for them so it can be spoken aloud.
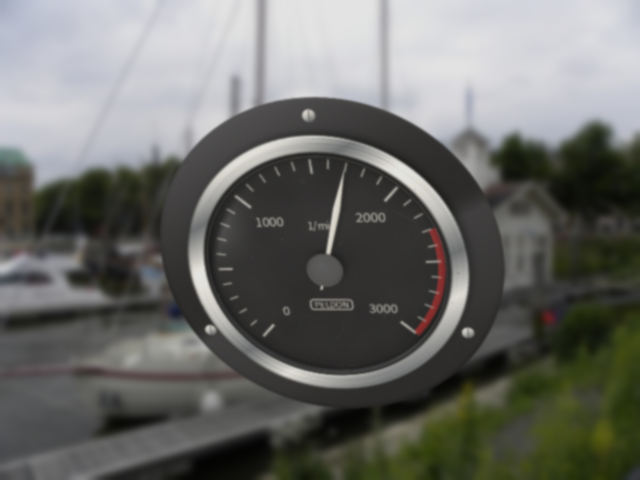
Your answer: 1700 rpm
